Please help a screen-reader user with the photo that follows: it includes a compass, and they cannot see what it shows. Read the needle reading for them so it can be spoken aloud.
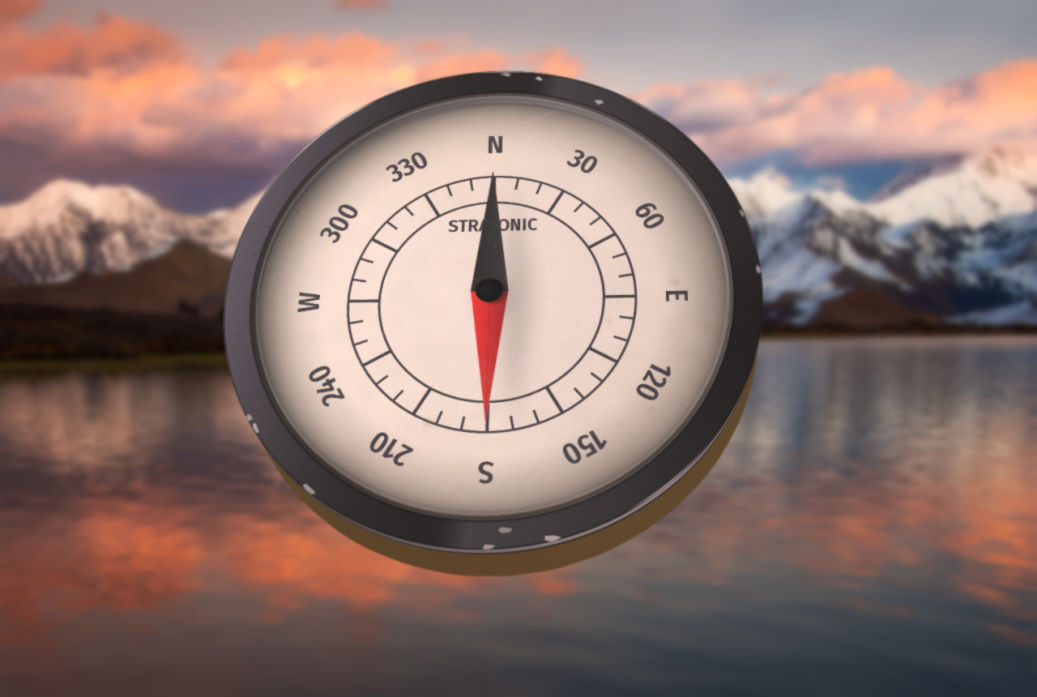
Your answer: 180 °
